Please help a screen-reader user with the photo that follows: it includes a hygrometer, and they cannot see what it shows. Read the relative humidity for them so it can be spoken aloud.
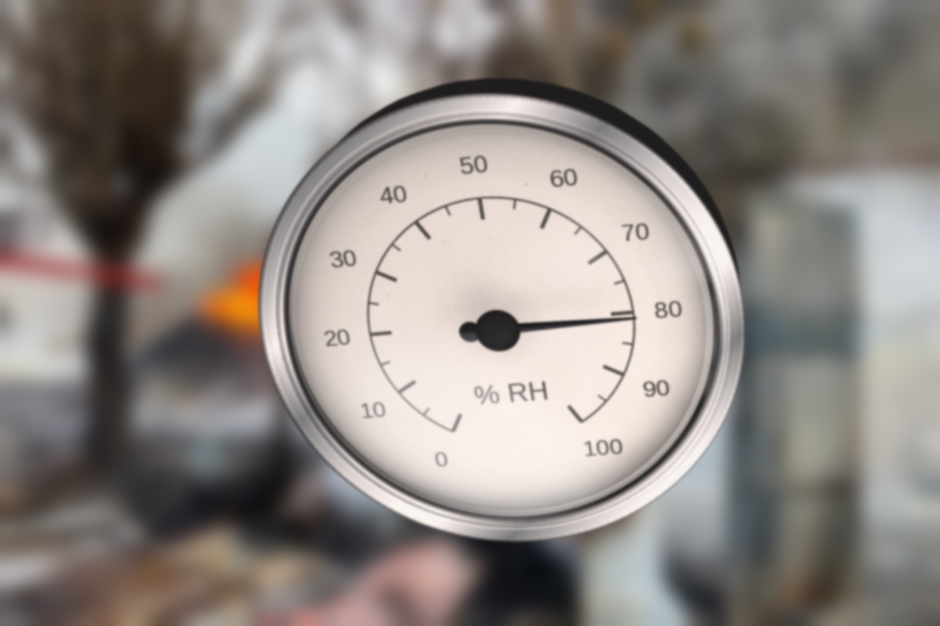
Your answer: 80 %
